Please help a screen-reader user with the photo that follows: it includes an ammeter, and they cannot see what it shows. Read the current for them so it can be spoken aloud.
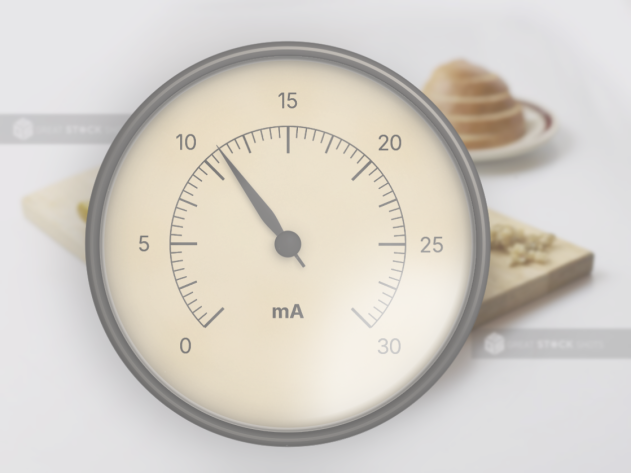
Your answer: 11 mA
